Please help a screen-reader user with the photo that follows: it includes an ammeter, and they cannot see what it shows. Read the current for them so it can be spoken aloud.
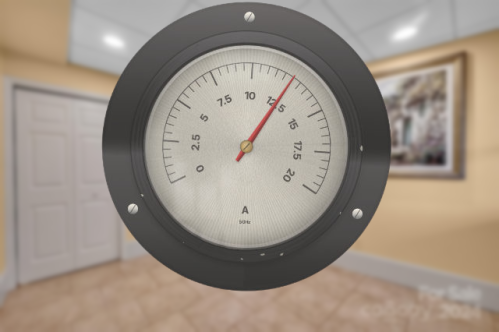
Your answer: 12.5 A
